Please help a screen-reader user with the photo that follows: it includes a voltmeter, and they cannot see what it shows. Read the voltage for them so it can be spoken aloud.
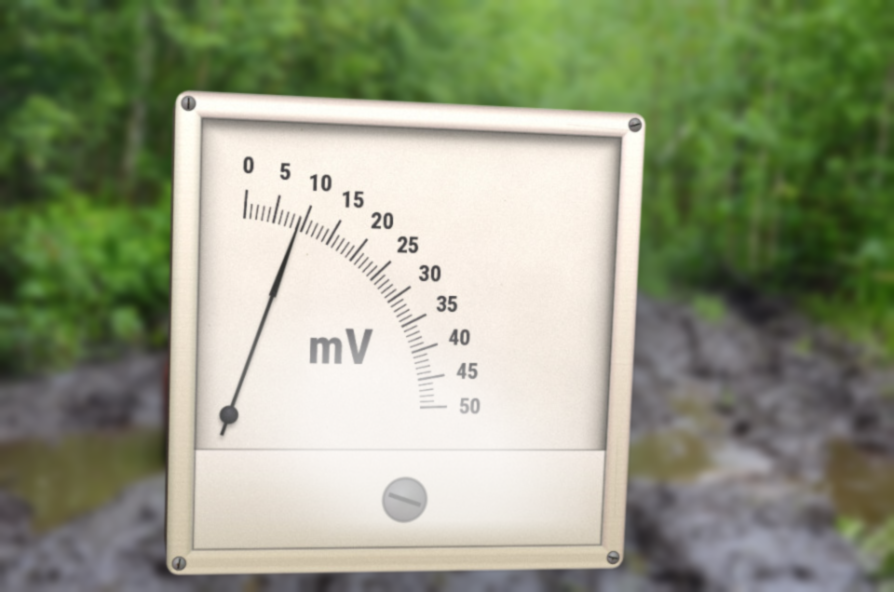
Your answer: 9 mV
